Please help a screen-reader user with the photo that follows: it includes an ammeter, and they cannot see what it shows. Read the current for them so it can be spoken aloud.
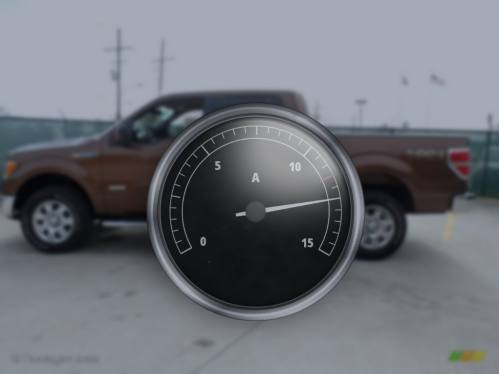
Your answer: 12.5 A
